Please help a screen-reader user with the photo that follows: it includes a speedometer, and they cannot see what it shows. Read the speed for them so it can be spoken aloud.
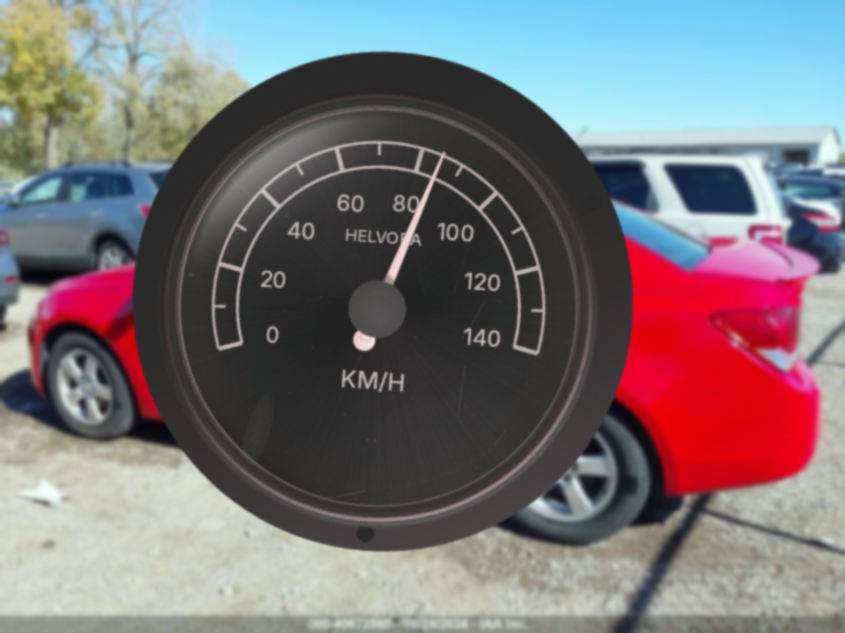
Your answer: 85 km/h
